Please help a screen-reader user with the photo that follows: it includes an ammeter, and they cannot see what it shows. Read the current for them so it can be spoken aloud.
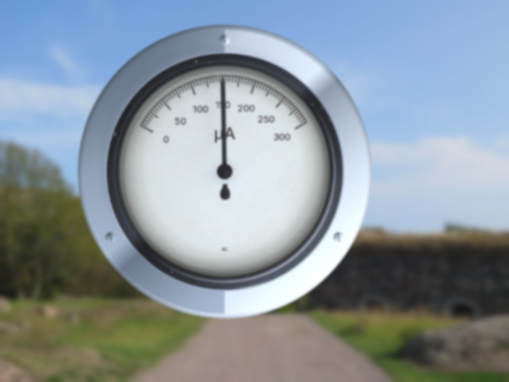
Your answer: 150 µA
